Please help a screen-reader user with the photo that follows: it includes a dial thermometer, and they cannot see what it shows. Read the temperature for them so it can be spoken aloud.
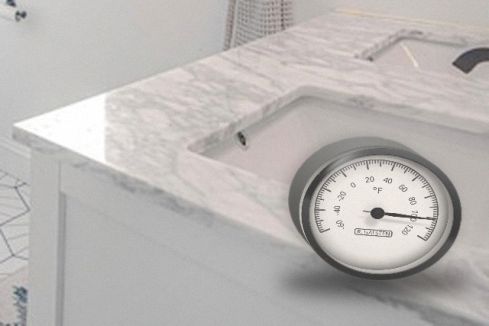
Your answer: 100 °F
